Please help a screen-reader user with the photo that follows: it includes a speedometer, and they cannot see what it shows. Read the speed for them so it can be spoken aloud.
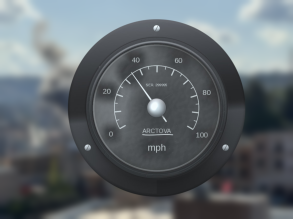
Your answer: 35 mph
